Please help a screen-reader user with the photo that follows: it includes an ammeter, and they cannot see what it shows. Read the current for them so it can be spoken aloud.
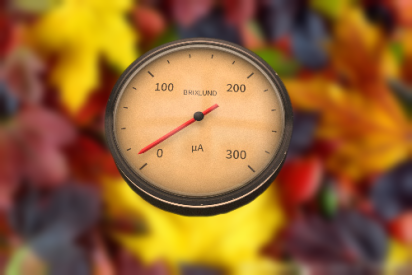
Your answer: 10 µA
